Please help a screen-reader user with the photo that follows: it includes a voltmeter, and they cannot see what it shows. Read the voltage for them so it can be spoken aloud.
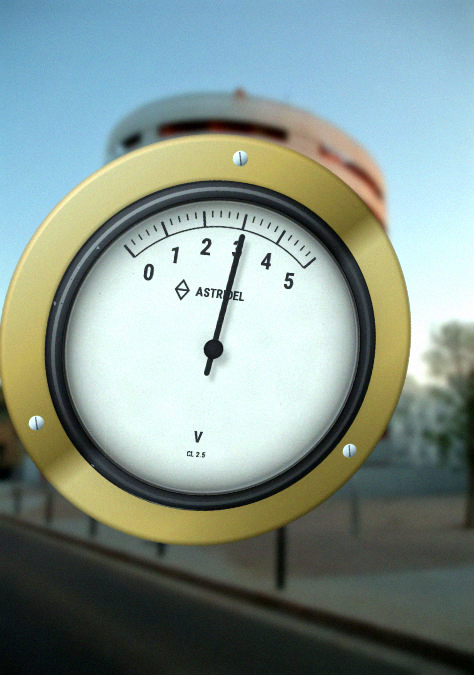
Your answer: 3 V
